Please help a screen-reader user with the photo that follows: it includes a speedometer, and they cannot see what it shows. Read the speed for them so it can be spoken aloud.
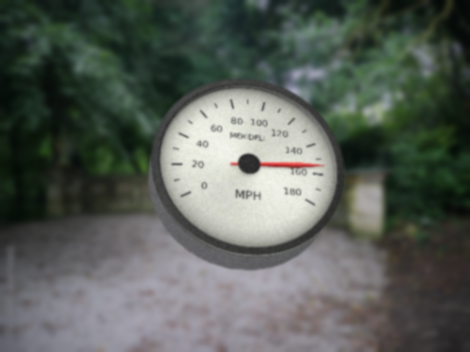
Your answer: 155 mph
